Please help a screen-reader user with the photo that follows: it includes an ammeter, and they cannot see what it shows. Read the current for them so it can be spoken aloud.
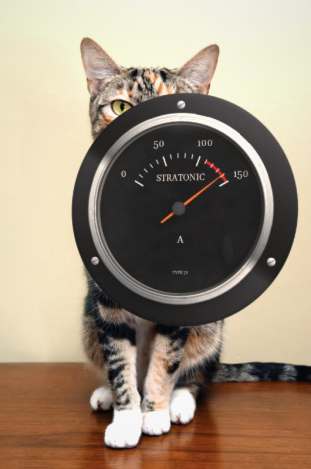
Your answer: 140 A
